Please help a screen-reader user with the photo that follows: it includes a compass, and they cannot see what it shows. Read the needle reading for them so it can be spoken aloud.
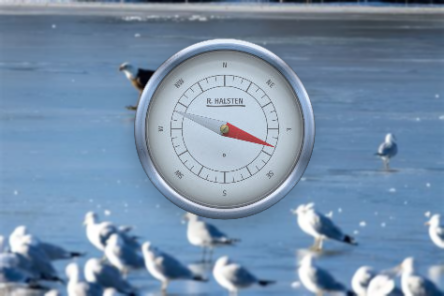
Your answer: 110 °
